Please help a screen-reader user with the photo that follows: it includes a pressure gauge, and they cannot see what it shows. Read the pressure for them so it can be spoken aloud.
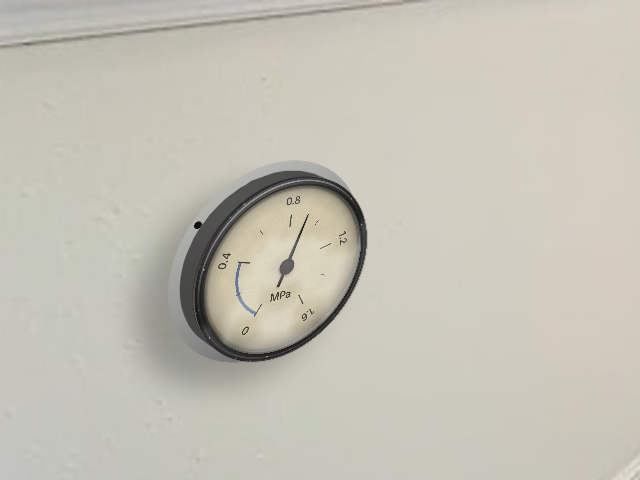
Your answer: 0.9 MPa
